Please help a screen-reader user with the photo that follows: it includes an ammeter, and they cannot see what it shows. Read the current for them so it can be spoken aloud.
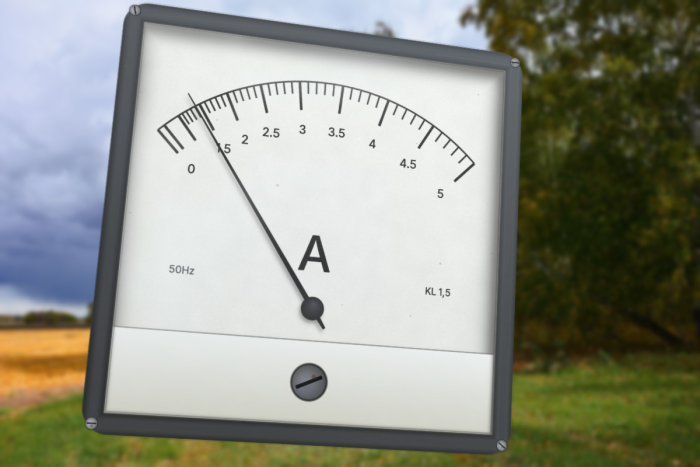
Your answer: 1.4 A
